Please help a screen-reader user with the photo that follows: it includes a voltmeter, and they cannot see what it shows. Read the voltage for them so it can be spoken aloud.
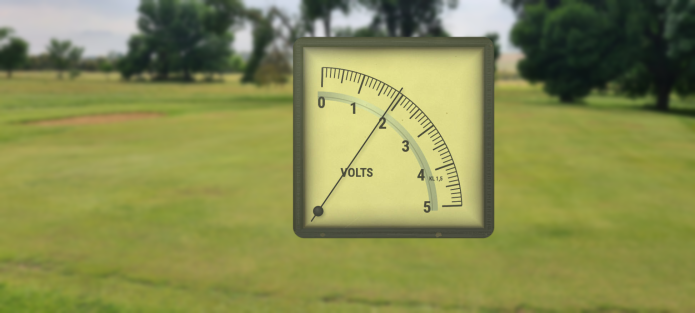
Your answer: 1.9 V
